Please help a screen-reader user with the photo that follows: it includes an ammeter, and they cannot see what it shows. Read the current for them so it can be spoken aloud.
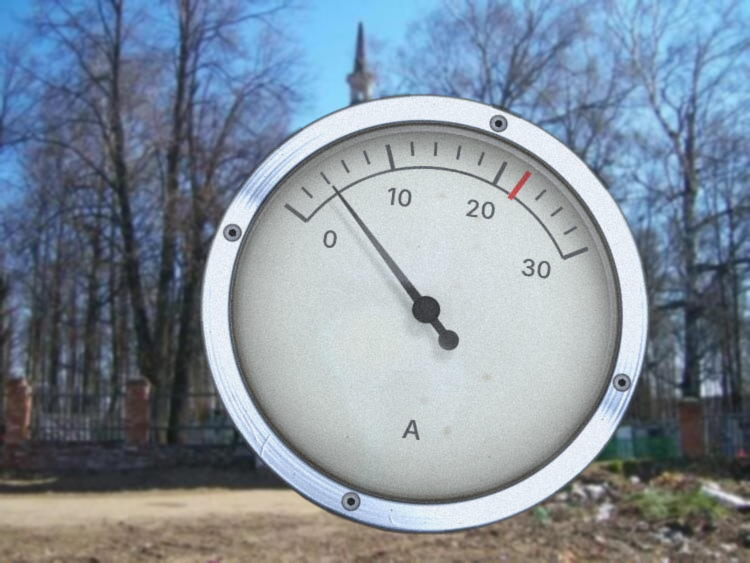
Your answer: 4 A
